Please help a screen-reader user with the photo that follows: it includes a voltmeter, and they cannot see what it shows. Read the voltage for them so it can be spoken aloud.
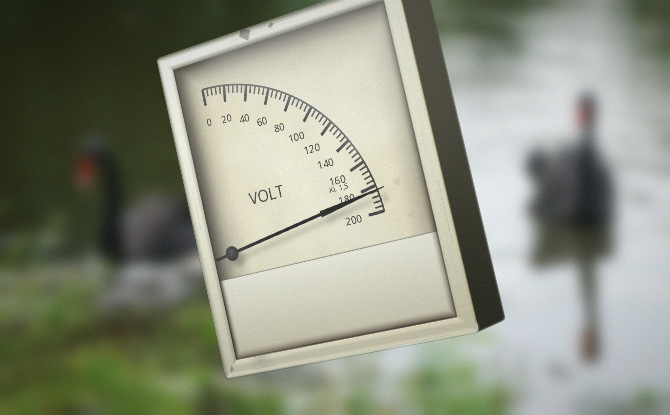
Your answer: 184 V
